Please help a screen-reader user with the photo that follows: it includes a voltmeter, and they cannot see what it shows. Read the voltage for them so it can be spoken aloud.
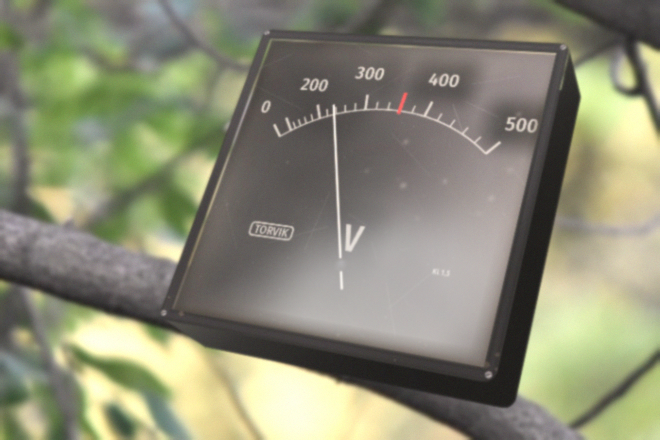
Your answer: 240 V
